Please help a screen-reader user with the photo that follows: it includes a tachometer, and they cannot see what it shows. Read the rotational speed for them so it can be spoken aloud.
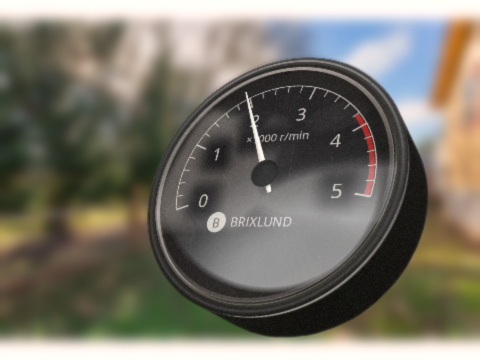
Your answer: 2000 rpm
